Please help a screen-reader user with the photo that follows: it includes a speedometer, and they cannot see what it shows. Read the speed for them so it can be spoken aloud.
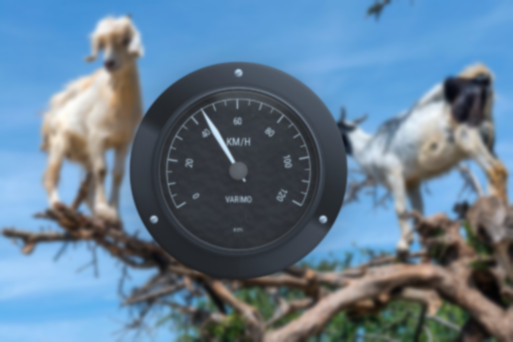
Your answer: 45 km/h
